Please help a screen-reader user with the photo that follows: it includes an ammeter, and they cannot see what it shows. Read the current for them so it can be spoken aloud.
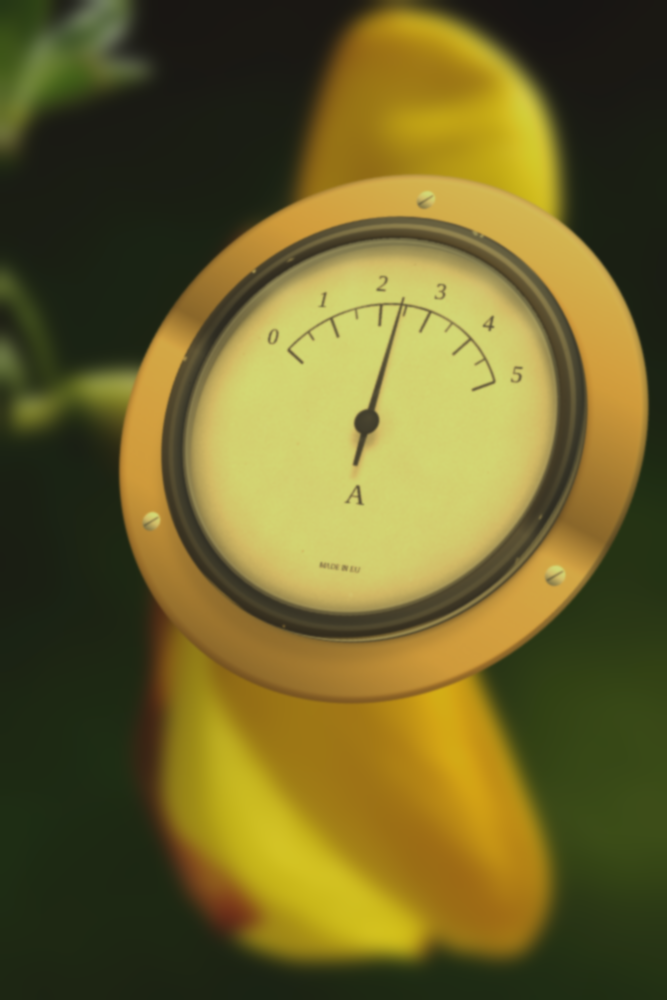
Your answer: 2.5 A
